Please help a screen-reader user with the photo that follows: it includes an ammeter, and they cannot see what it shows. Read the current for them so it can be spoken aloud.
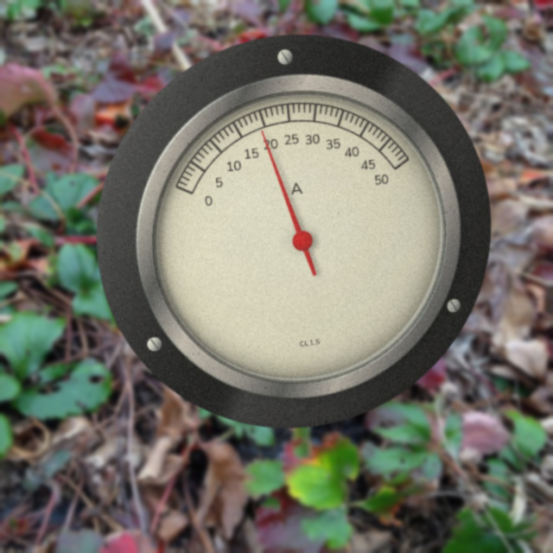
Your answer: 19 A
